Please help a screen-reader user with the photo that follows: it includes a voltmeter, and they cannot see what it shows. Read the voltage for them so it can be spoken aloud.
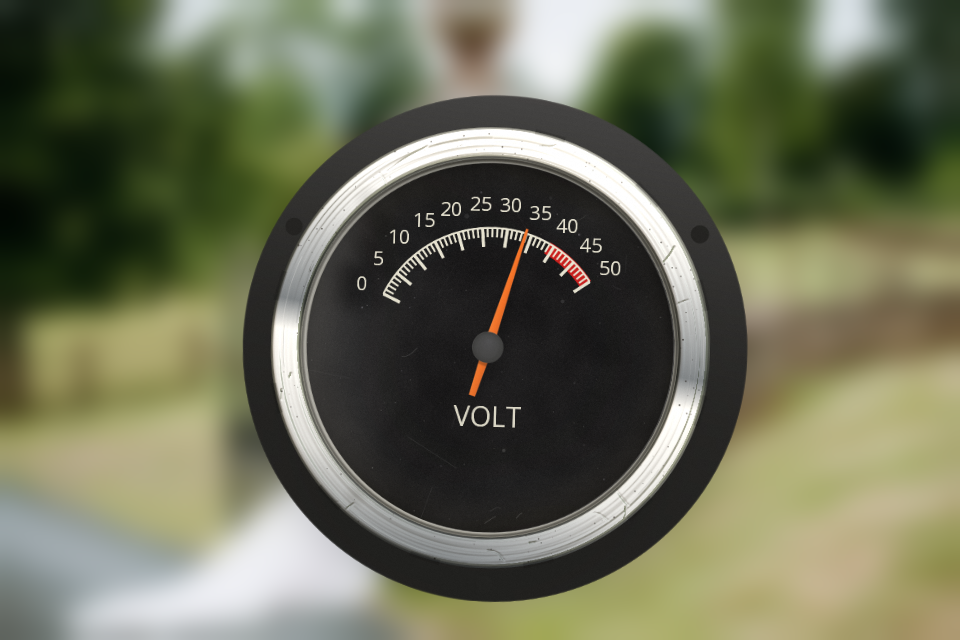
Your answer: 34 V
